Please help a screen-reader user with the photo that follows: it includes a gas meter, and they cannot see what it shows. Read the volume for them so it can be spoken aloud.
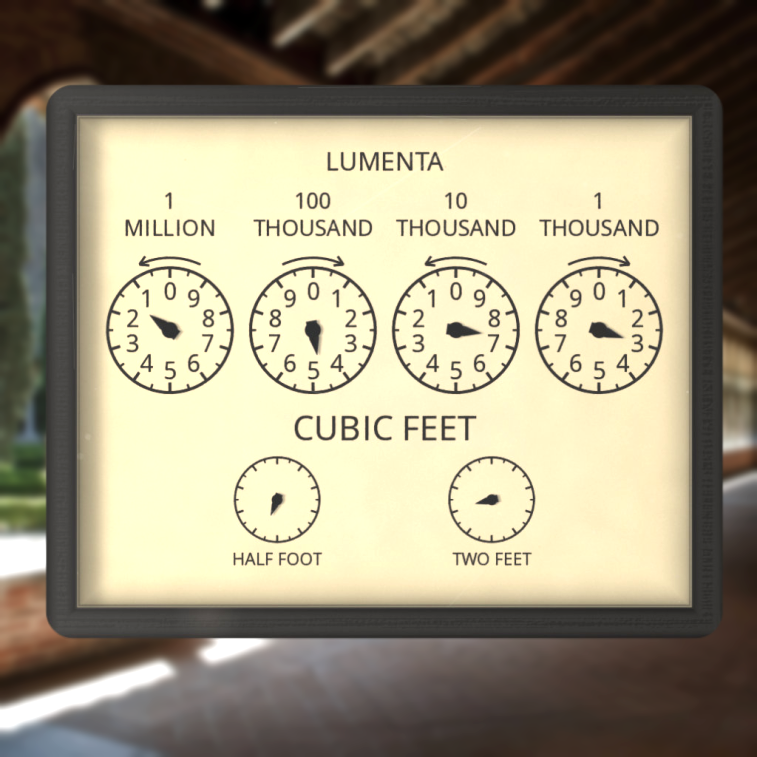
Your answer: 147300 ft³
